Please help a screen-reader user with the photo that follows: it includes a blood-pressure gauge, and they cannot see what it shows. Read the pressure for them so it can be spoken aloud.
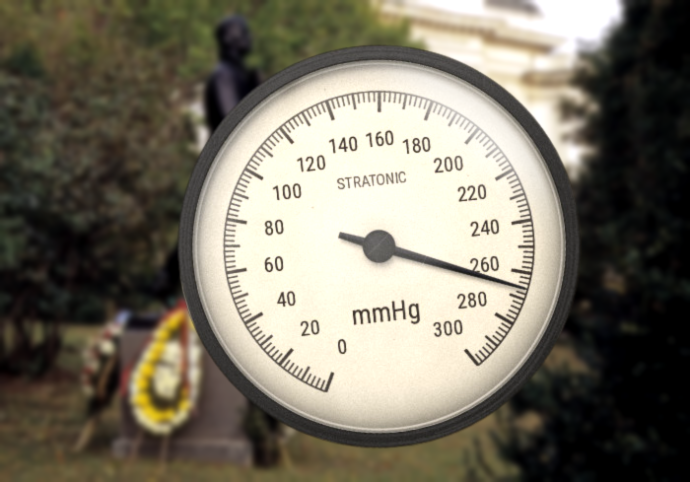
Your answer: 266 mmHg
